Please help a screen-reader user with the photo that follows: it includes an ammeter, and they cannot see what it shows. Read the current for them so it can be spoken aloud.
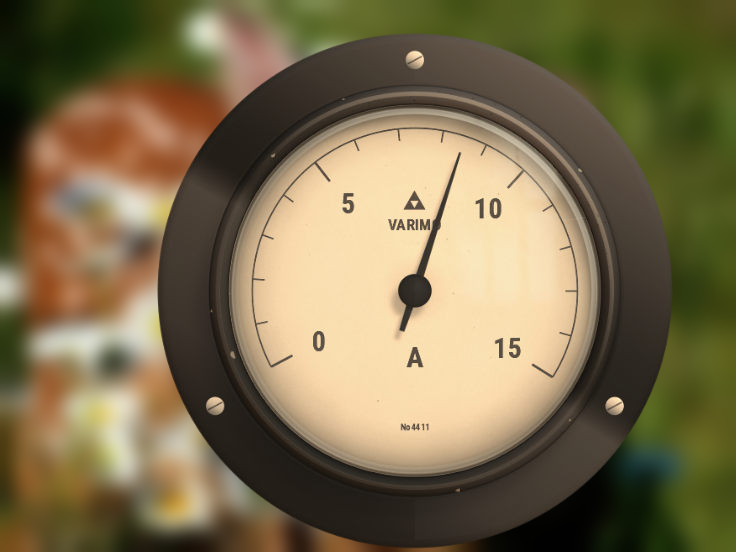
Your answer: 8.5 A
